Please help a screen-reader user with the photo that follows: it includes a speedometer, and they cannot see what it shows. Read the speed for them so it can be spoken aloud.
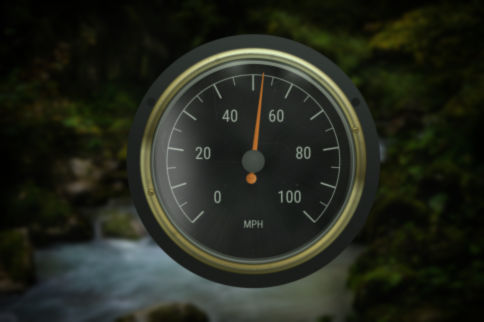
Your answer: 52.5 mph
